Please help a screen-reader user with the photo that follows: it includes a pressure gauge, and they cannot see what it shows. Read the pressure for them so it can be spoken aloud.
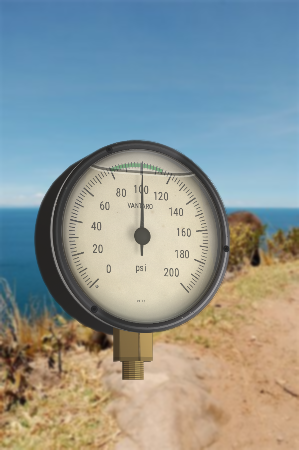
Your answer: 100 psi
